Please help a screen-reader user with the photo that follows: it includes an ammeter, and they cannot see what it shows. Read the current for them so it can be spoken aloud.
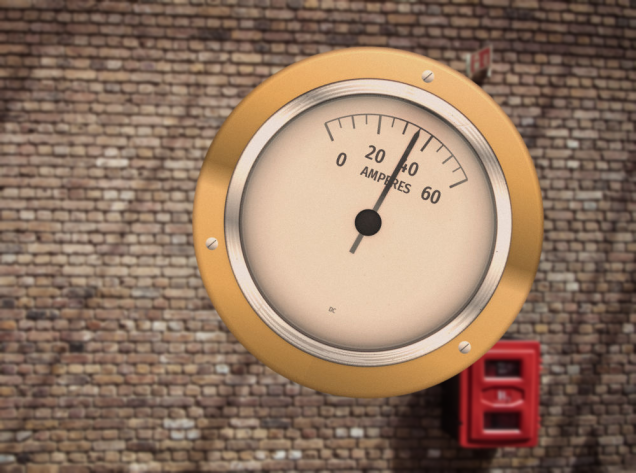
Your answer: 35 A
